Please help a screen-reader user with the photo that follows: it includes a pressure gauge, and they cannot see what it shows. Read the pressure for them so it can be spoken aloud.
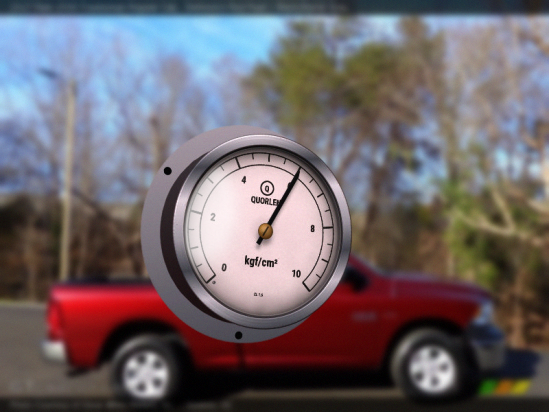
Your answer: 6 kg/cm²
